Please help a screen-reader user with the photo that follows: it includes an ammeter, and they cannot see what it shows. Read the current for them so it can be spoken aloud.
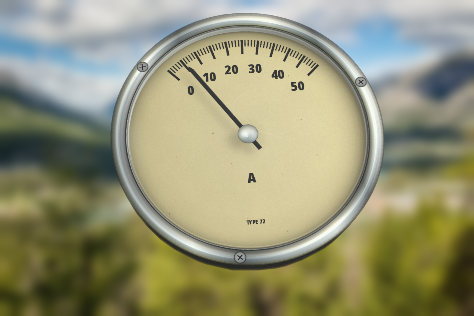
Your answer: 5 A
